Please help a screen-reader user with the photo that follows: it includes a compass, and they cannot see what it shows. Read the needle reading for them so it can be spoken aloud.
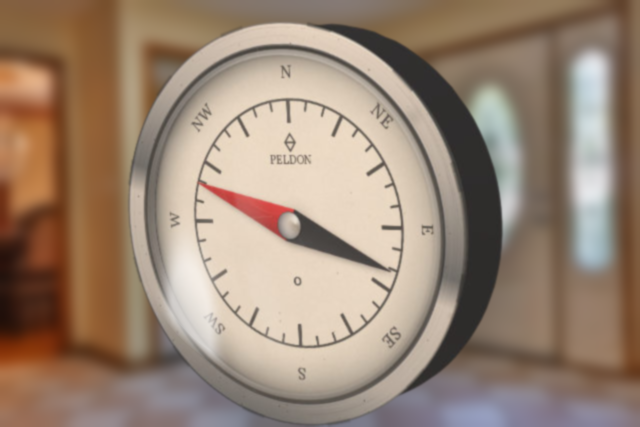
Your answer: 290 °
